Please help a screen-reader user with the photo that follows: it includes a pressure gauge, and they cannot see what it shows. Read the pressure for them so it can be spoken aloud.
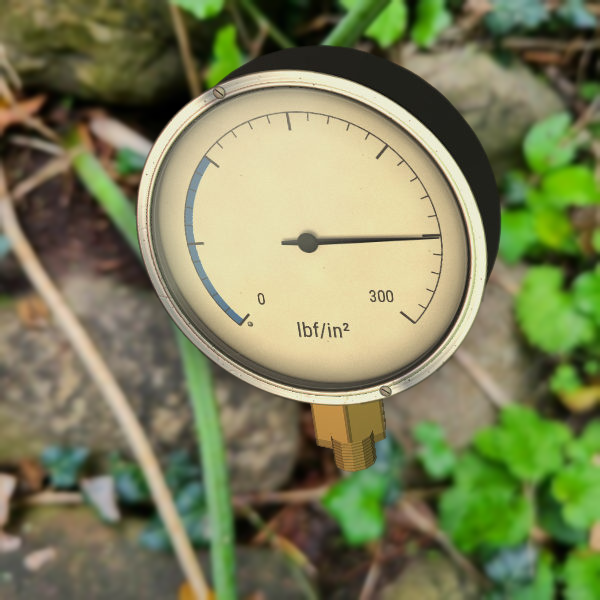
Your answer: 250 psi
